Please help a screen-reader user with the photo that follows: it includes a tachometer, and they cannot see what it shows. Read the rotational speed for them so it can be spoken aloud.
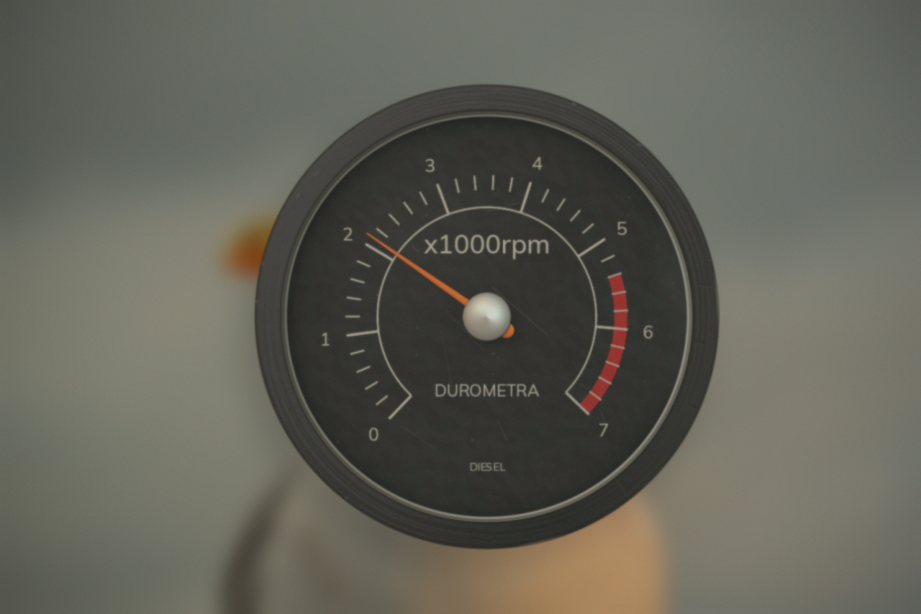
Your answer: 2100 rpm
